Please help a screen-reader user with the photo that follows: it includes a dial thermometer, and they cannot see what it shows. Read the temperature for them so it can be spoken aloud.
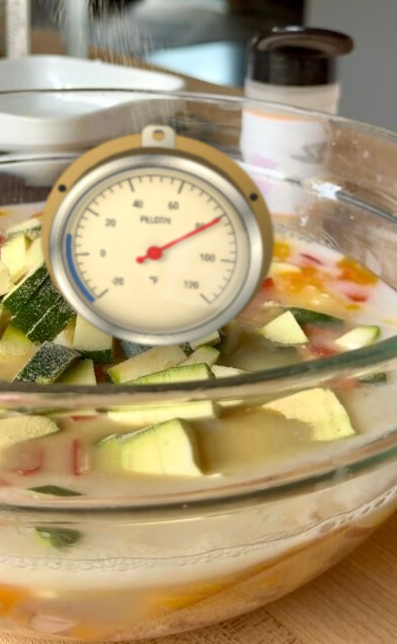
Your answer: 80 °F
